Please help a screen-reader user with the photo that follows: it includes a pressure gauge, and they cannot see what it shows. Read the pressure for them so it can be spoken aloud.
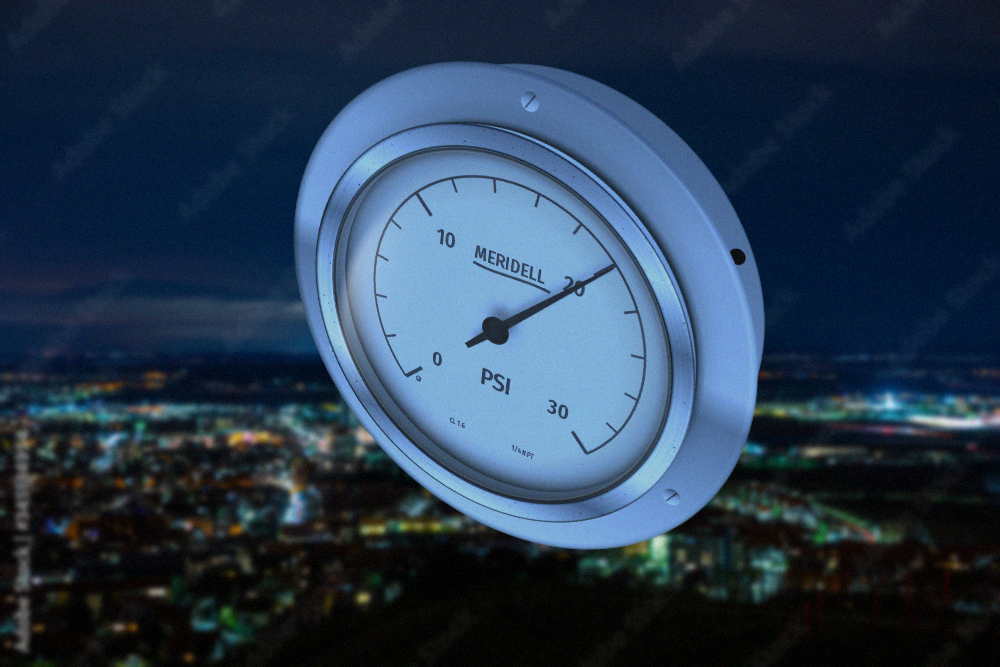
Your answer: 20 psi
